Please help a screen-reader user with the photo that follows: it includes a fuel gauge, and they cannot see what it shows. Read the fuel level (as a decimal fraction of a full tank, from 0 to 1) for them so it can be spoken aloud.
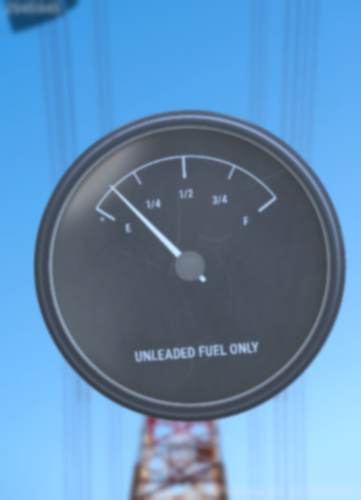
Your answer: 0.125
